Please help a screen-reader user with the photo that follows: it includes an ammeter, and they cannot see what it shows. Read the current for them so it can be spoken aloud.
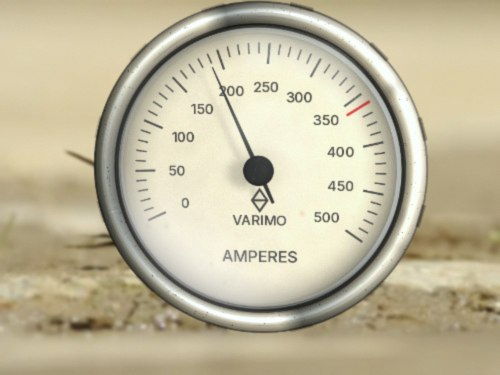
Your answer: 190 A
